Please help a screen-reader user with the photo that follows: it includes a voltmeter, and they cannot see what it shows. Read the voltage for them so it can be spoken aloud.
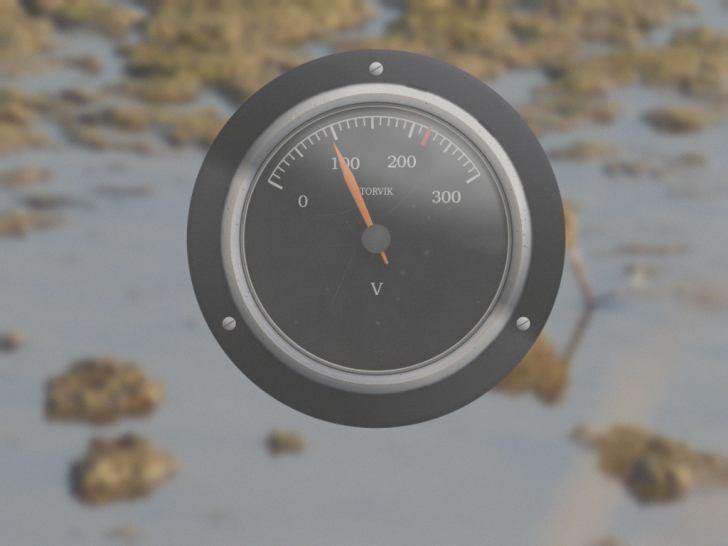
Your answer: 95 V
